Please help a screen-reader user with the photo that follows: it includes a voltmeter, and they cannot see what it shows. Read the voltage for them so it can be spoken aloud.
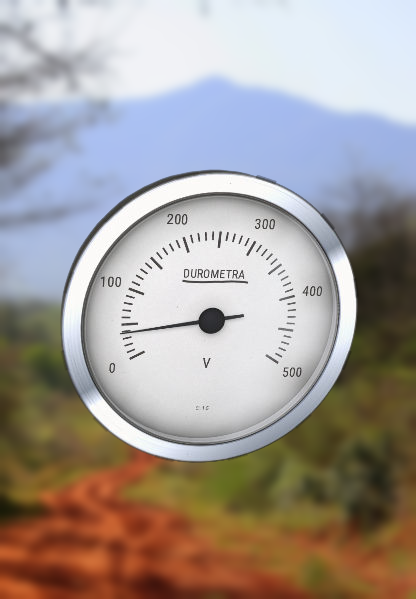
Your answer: 40 V
